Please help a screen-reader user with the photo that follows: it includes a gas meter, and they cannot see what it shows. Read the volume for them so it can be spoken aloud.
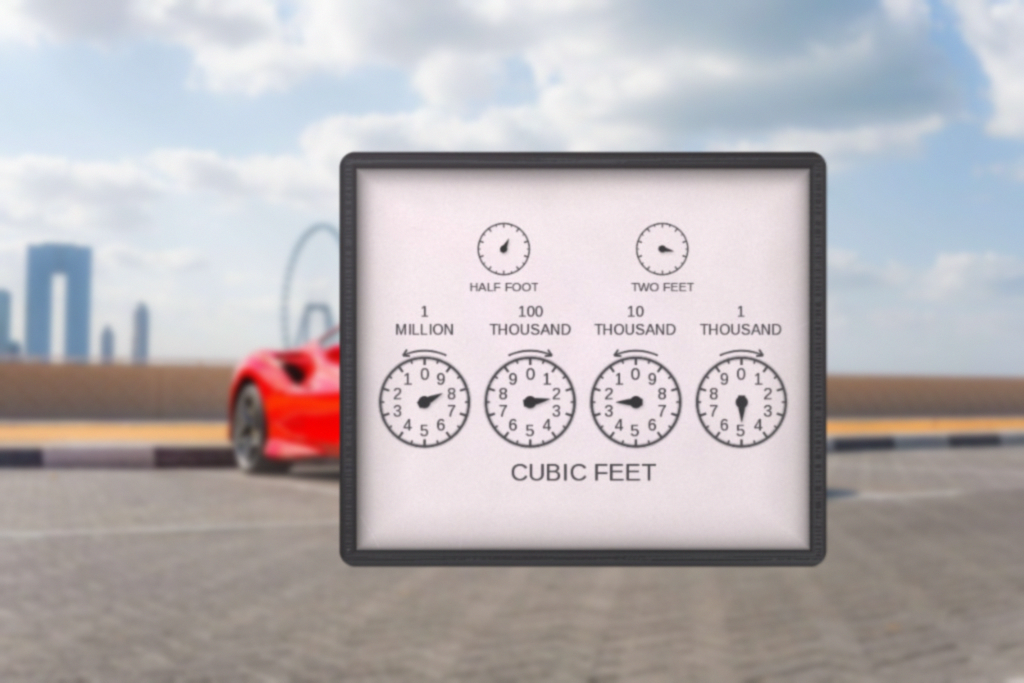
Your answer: 822500 ft³
